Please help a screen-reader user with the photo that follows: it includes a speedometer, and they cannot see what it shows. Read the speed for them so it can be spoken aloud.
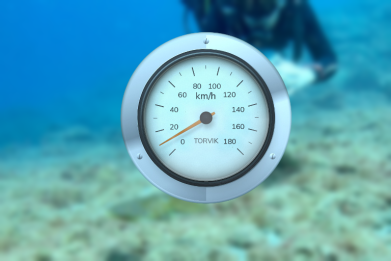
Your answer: 10 km/h
